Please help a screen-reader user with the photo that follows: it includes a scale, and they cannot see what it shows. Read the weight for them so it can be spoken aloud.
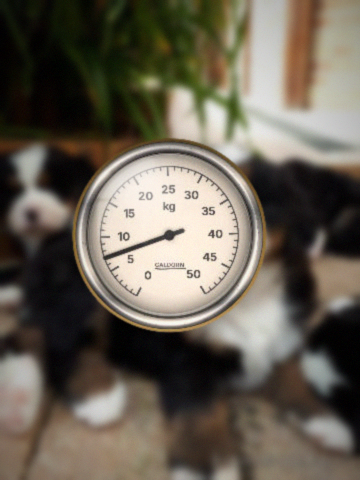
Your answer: 7 kg
